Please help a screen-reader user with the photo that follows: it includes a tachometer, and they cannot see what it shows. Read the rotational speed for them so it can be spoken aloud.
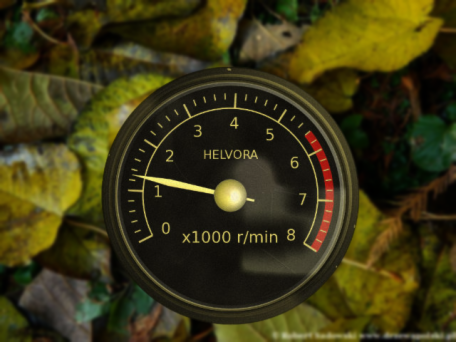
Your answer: 1300 rpm
